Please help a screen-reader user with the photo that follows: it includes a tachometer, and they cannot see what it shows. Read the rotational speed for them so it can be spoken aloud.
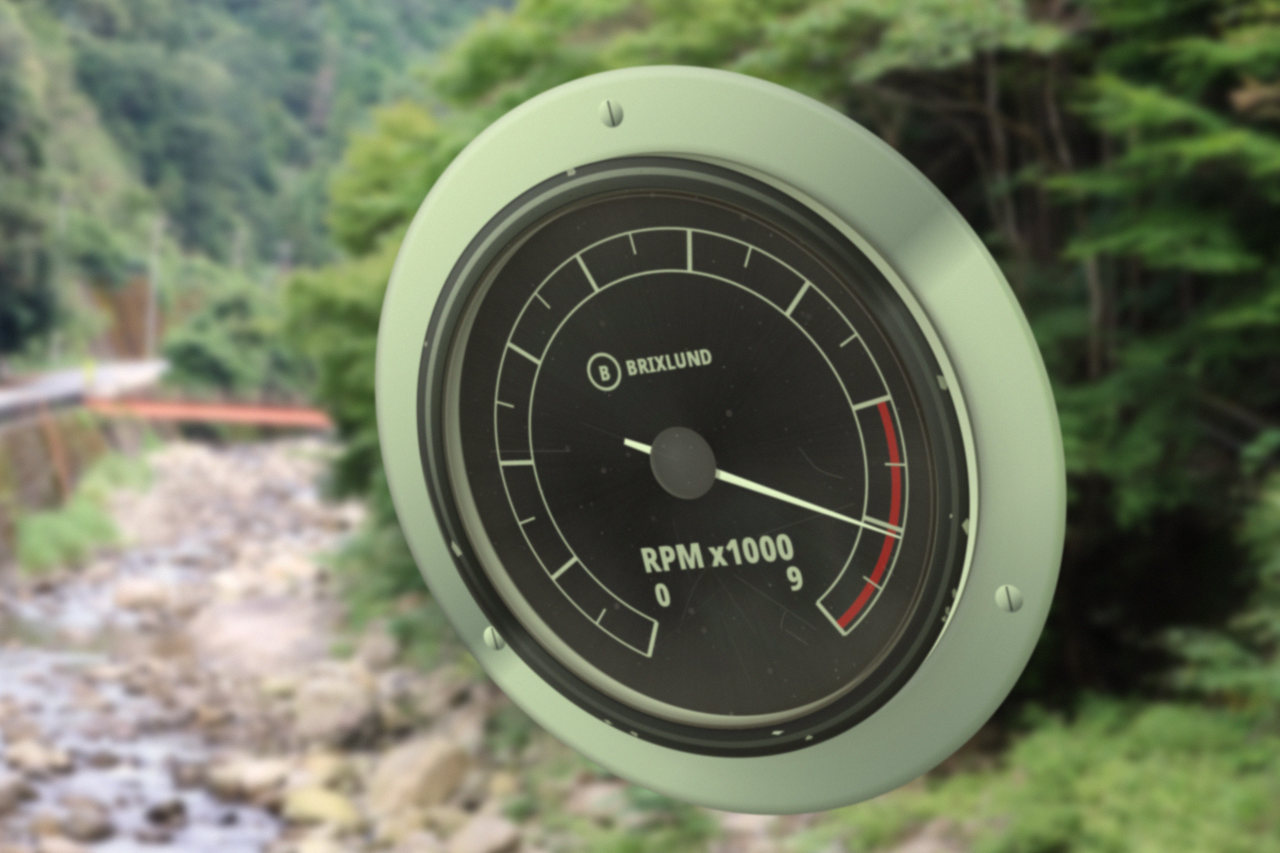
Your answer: 8000 rpm
